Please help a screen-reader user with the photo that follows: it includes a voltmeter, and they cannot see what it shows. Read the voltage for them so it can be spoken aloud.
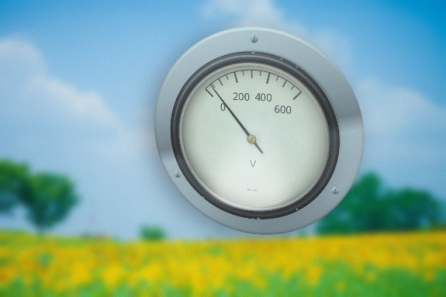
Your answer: 50 V
